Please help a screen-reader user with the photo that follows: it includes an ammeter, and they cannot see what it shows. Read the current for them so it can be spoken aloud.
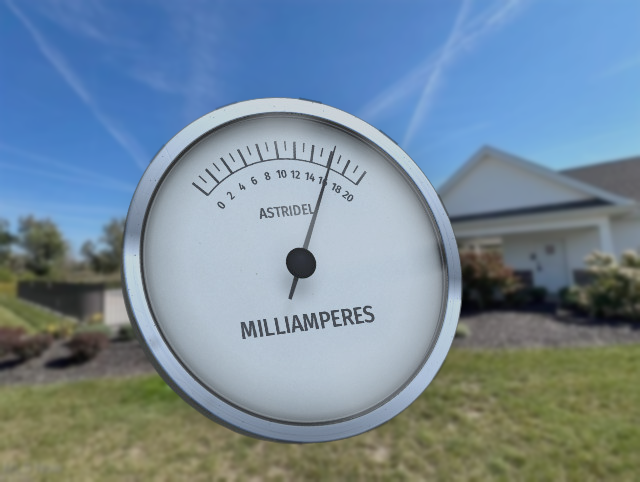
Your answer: 16 mA
